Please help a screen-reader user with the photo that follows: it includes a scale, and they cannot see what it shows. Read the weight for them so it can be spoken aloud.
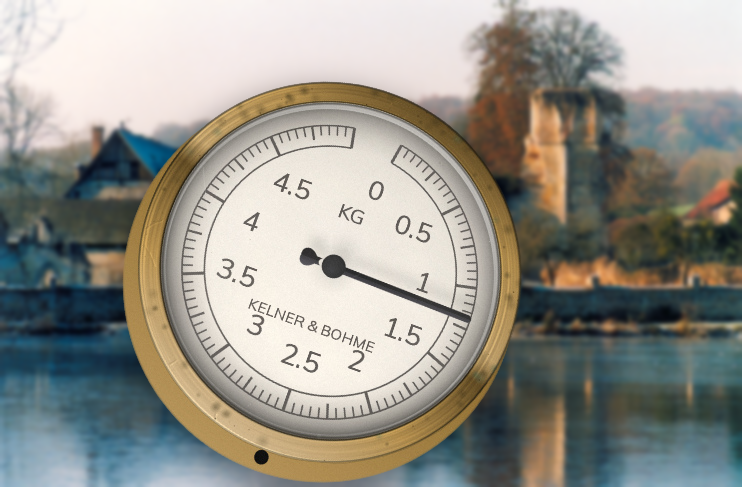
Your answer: 1.2 kg
